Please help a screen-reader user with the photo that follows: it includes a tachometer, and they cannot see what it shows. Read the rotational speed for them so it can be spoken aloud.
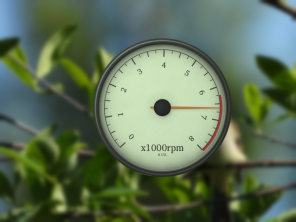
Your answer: 6625 rpm
